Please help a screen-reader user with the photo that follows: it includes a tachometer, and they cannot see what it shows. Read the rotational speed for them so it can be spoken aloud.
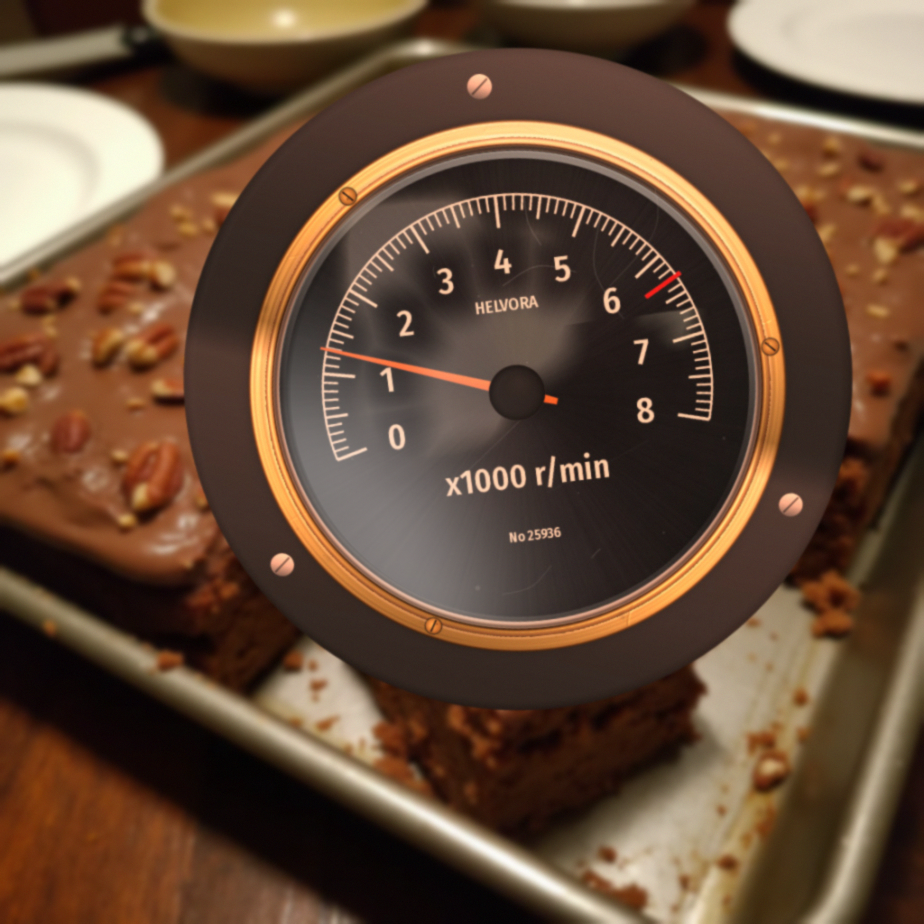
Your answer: 1300 rpm
